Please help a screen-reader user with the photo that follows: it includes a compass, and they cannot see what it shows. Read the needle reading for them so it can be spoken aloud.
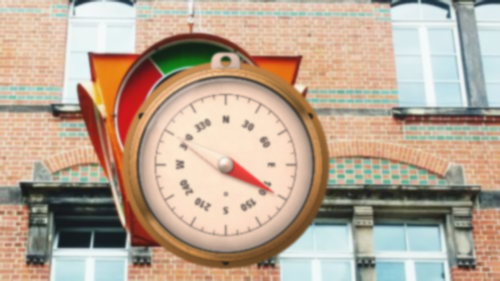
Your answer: 120 °
